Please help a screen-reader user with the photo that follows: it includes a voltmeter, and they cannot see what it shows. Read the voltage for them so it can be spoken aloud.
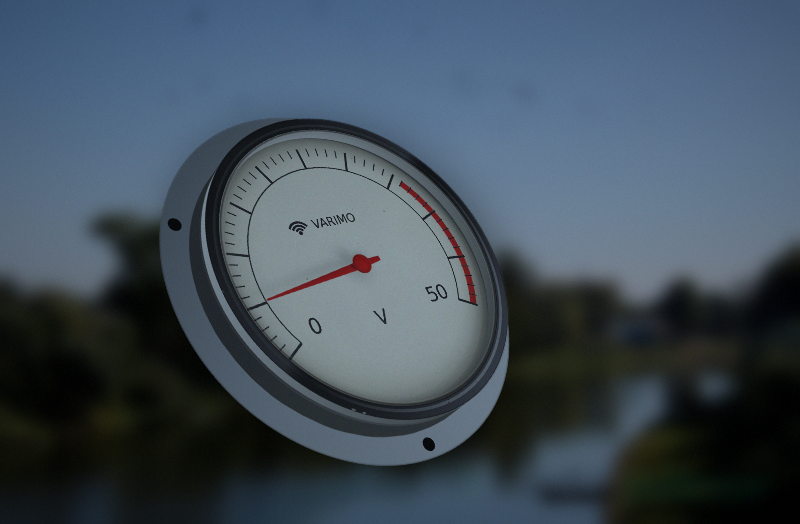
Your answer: 5 V
